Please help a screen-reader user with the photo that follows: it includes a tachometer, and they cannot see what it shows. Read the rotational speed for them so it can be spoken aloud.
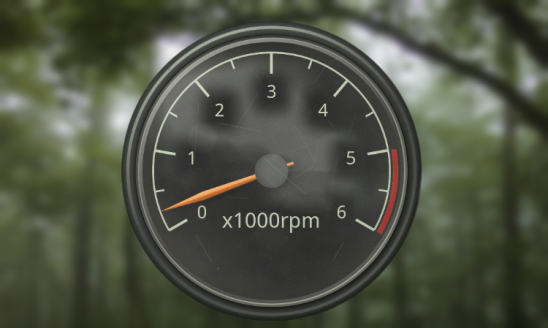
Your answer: 250 rpm
